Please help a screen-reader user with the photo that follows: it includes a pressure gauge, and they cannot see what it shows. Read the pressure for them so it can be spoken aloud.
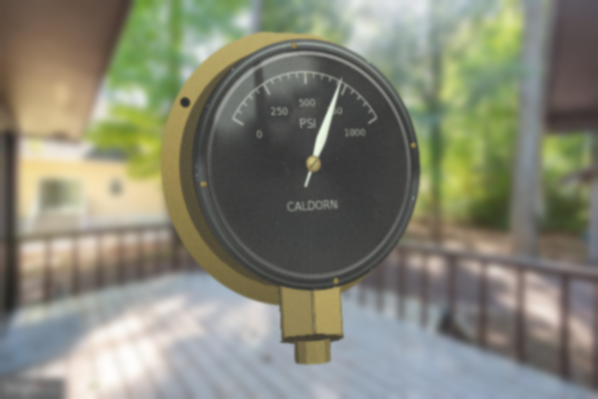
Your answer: 700 psi
